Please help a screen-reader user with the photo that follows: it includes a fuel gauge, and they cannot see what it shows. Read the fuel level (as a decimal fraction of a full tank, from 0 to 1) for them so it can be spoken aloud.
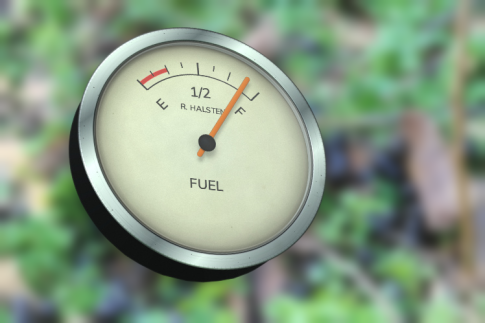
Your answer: 0.875
